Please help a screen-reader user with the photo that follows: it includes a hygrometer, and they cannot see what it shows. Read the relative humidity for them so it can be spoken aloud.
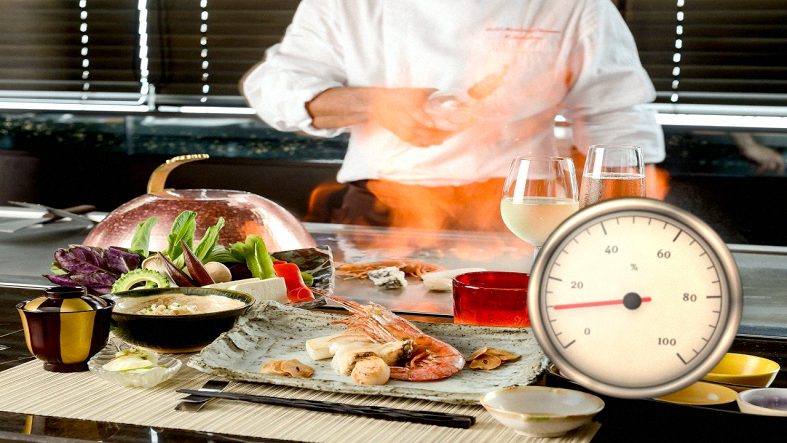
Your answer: 12 %
